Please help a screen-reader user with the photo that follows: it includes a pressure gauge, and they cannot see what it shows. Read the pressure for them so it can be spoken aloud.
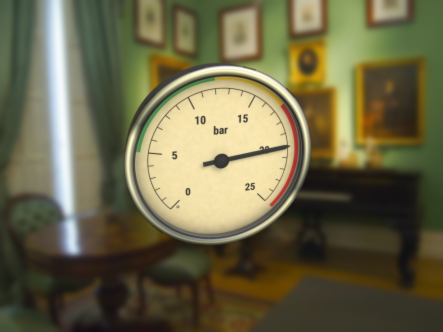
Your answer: 20 bar
